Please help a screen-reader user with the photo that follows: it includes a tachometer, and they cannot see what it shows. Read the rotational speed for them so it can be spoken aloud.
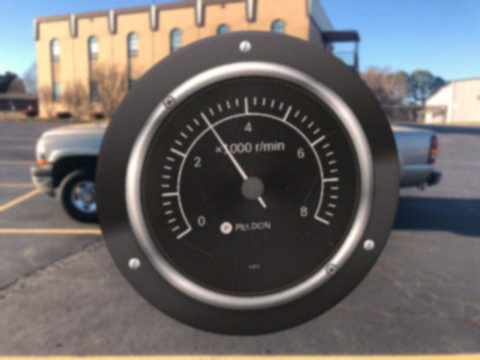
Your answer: 3000 rpm
